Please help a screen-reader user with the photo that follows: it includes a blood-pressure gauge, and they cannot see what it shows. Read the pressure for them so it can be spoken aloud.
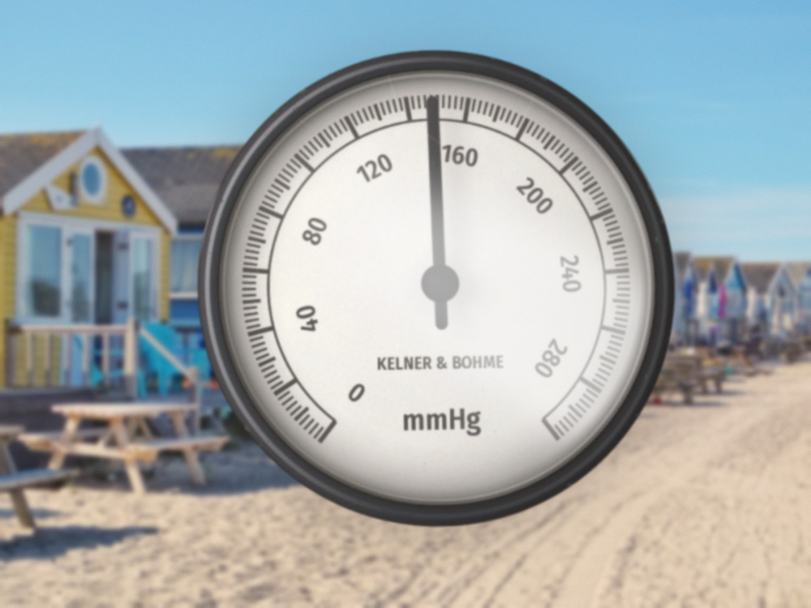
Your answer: 148 mmHg
